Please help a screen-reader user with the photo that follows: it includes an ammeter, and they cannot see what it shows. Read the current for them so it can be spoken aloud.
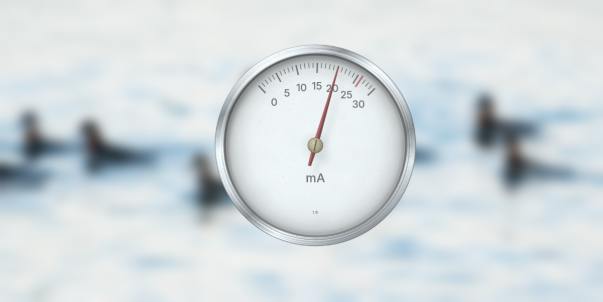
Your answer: 20 mA
